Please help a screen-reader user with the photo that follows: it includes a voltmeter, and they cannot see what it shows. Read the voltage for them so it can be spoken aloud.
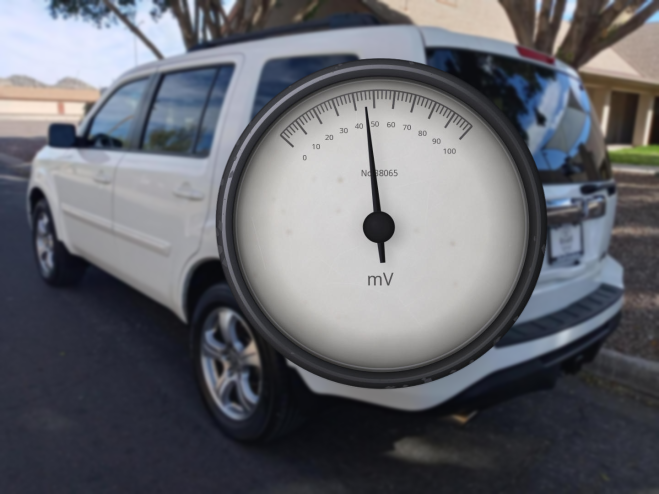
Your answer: 46 mV
